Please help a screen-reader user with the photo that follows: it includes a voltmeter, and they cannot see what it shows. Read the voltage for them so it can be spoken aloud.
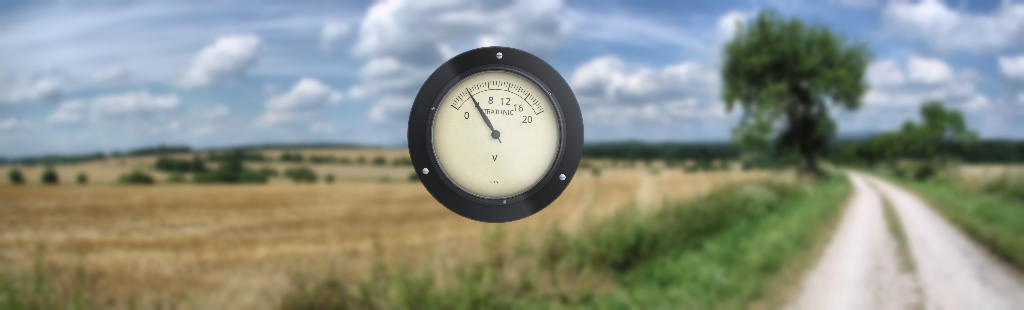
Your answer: 4 V
